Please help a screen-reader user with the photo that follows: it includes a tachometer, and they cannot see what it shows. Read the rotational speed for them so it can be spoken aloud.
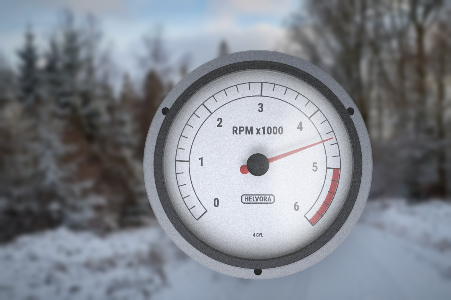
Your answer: 4500 rpm
